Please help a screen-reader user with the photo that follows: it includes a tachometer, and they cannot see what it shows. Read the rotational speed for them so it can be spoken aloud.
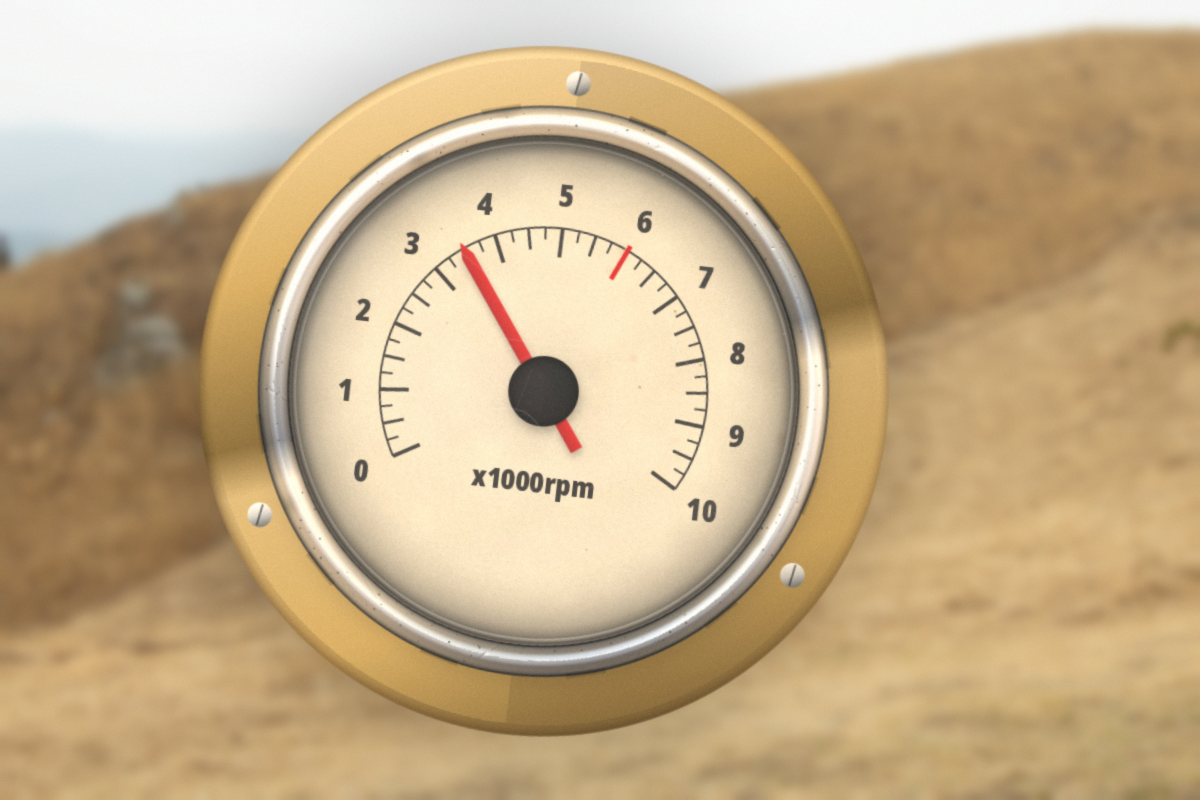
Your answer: 3500 rpm
